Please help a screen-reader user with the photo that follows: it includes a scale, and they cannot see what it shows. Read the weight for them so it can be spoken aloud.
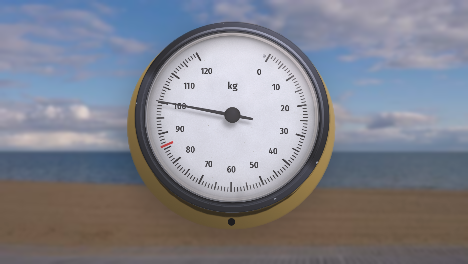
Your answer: 100 kg
